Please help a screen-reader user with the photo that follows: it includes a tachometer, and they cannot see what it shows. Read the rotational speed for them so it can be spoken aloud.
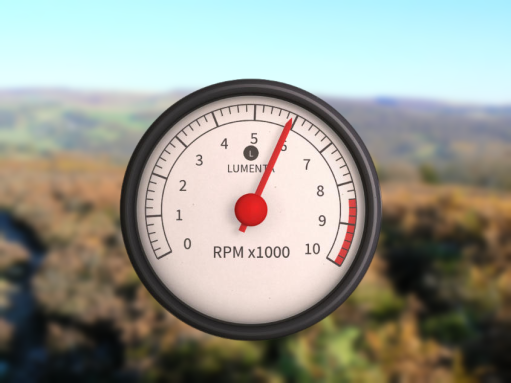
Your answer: 5900 rpm
